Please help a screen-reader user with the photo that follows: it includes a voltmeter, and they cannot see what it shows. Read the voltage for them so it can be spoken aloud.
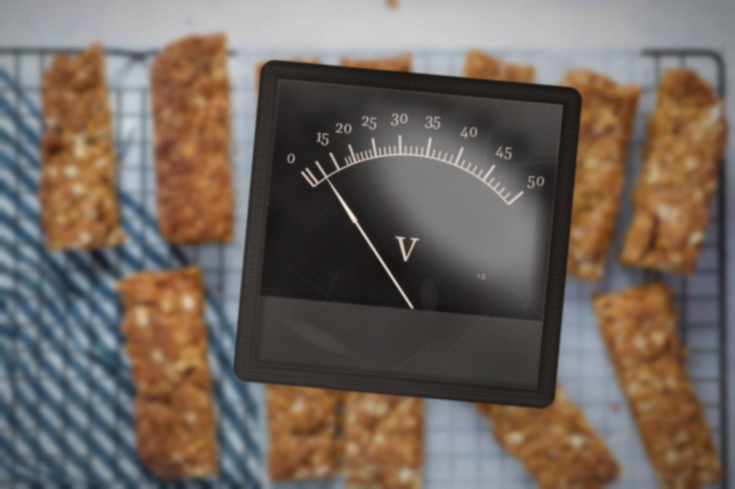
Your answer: 10 V
